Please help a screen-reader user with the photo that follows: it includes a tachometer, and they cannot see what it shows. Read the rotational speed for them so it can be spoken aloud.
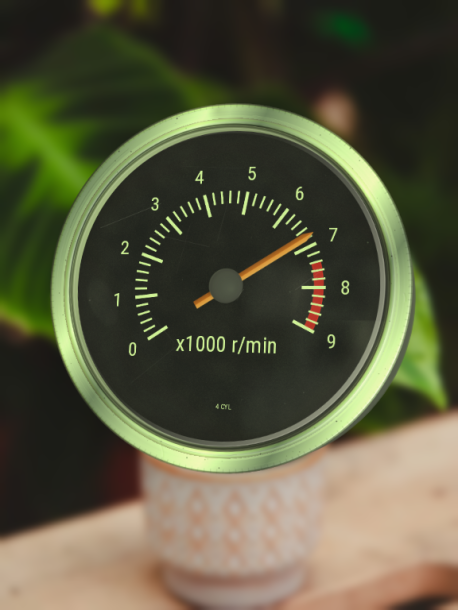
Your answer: 6800 rpm
